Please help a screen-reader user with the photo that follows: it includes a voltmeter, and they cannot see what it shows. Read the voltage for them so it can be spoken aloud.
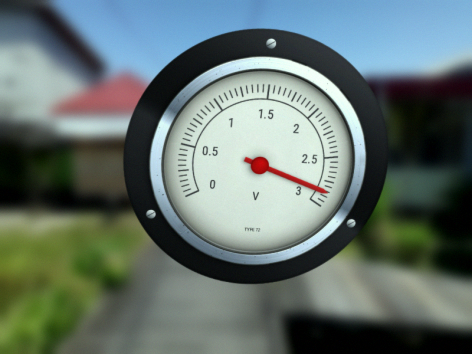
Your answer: 2.85 V
